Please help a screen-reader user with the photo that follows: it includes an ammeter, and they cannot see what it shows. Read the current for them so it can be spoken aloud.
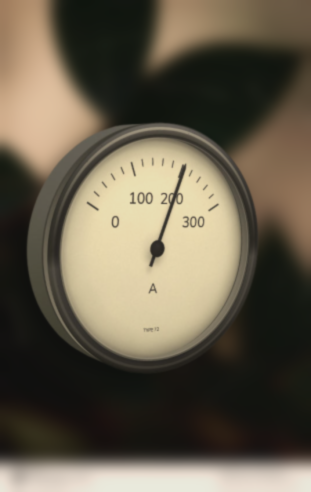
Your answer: 200 A
